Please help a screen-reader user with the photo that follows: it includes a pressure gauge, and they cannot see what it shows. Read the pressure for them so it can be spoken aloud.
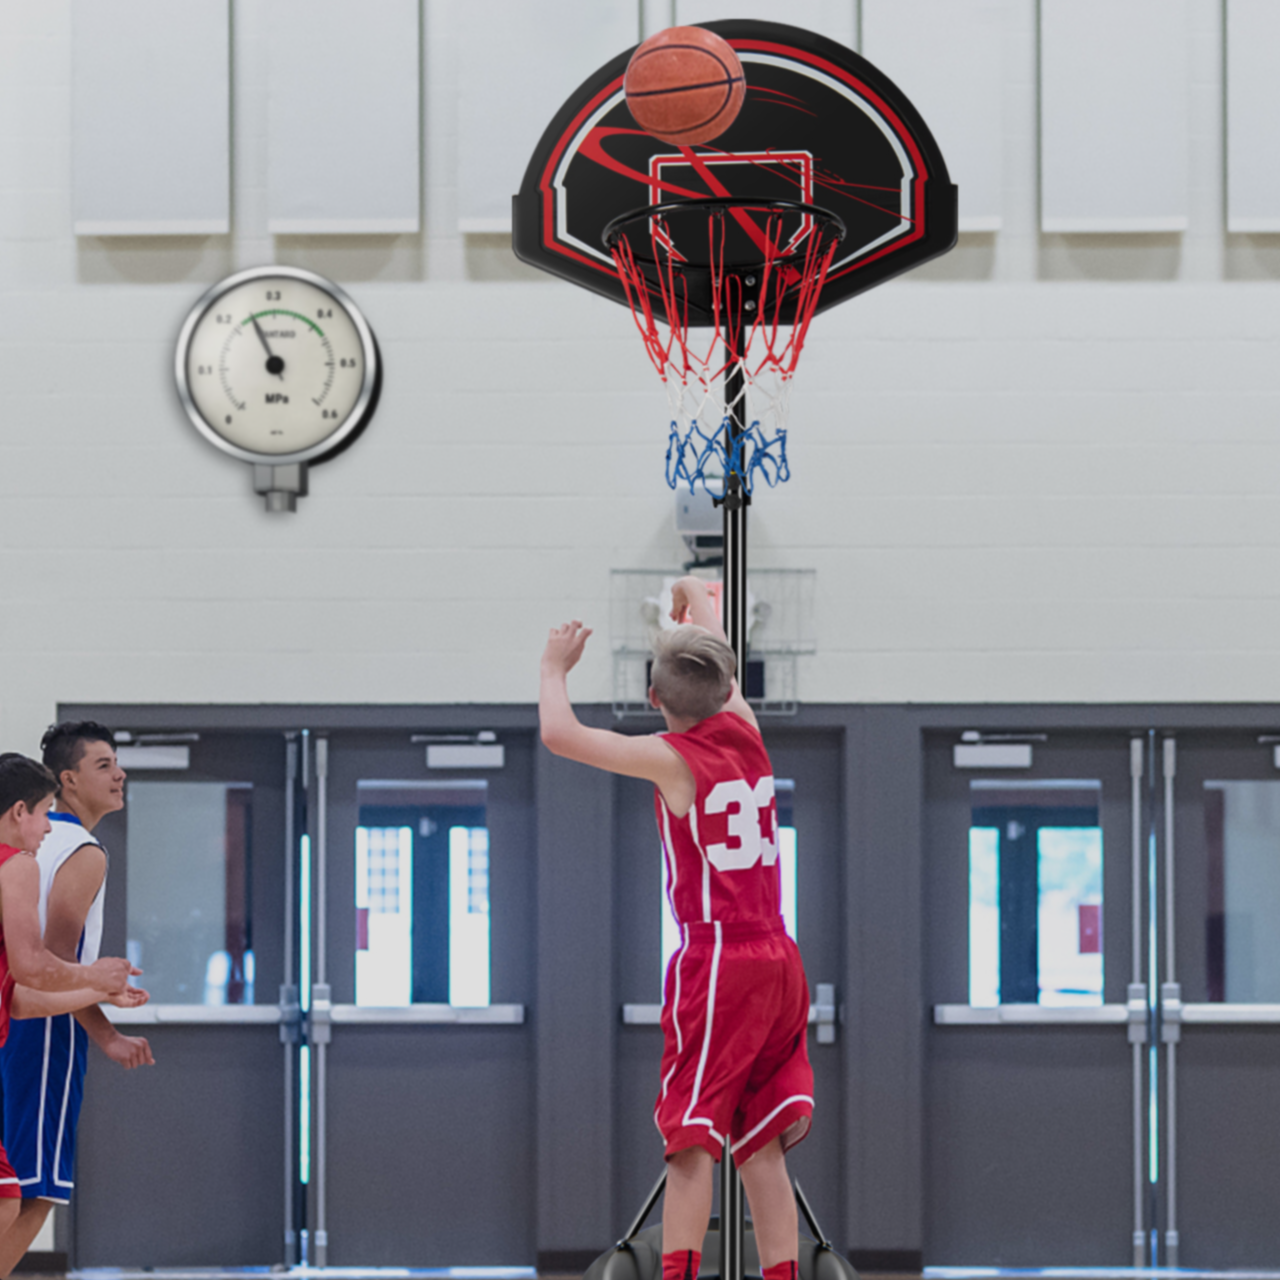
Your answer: 0.25 MPa
